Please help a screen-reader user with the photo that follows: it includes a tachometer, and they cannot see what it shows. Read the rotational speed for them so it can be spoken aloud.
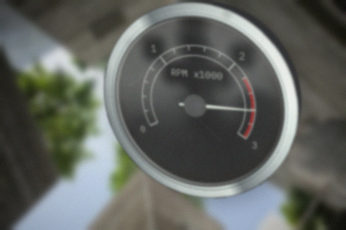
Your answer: 2600 rpm
